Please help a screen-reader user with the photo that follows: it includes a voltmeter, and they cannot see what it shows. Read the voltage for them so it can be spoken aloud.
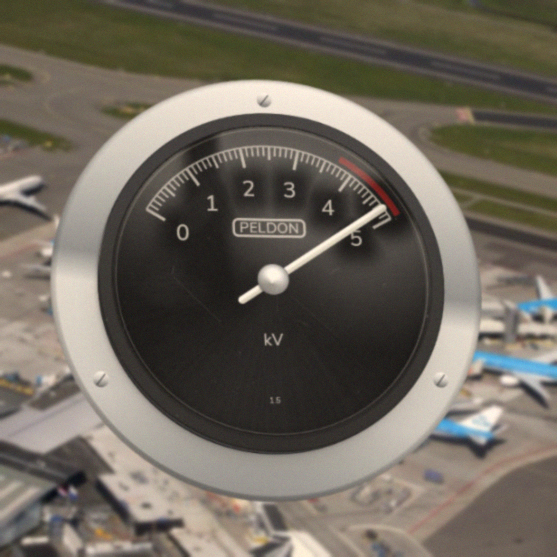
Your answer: 4.8 kV
